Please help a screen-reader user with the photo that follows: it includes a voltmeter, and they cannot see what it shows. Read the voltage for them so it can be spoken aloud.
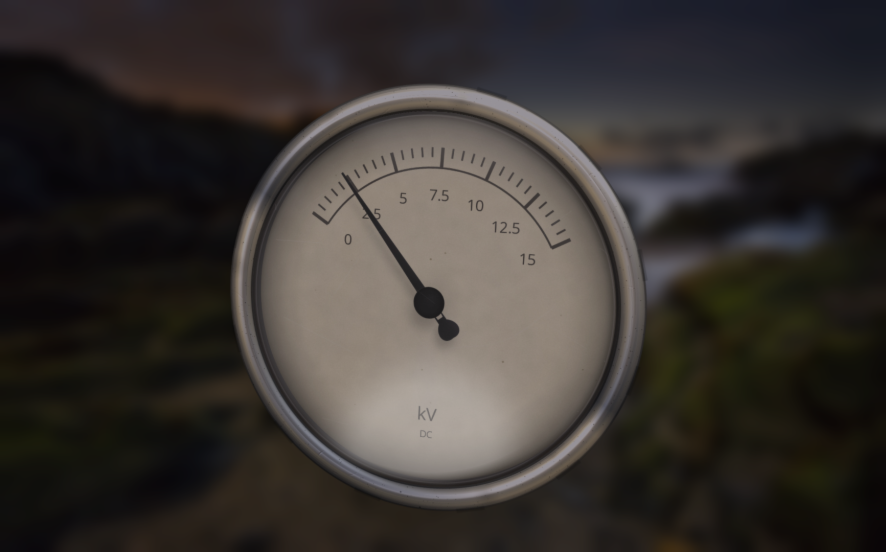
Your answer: 2.5 kV
